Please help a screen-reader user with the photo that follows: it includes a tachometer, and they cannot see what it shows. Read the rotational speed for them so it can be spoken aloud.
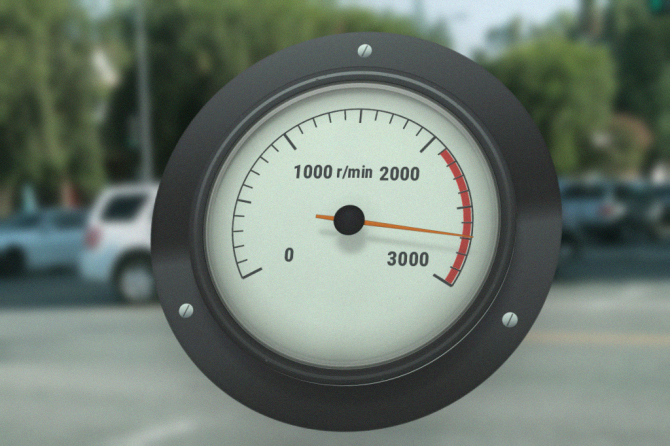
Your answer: 2700 rpm
